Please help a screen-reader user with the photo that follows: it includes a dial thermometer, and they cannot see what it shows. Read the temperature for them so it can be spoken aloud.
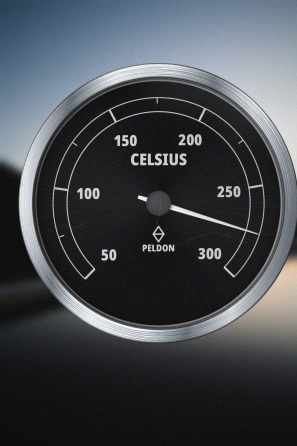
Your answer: 275 °C
